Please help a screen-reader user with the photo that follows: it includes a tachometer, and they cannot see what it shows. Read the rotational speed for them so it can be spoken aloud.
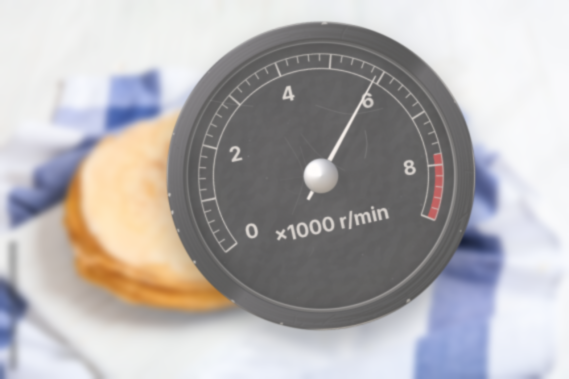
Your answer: 5900 rpm
